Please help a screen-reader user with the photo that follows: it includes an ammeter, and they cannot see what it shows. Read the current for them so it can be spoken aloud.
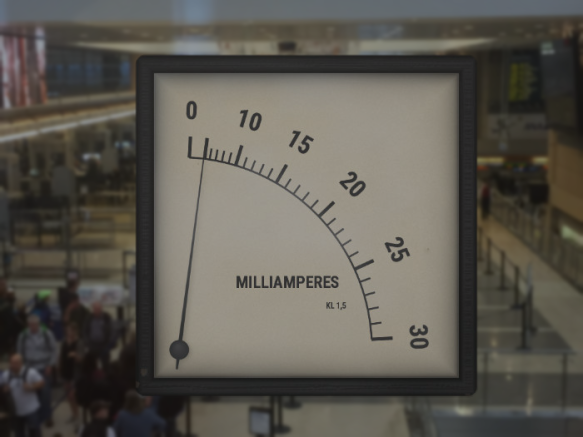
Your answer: 5 mA
